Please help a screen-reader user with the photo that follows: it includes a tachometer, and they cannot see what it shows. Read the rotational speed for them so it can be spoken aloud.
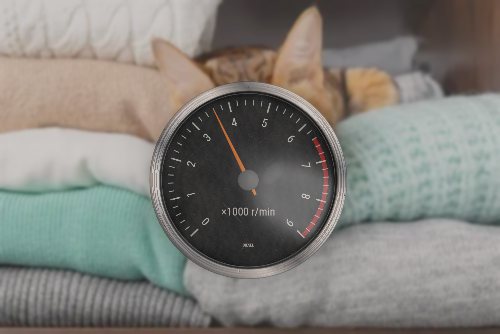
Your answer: 3600 rpm
